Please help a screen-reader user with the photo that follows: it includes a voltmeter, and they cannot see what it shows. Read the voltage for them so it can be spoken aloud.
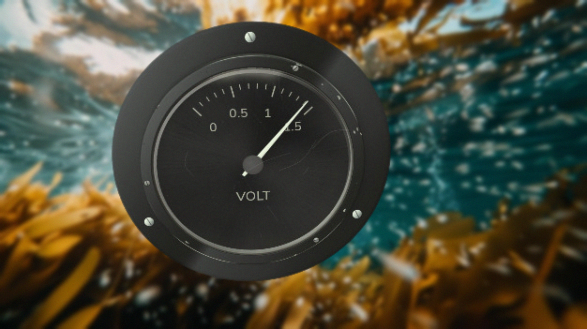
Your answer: 1.4 V
